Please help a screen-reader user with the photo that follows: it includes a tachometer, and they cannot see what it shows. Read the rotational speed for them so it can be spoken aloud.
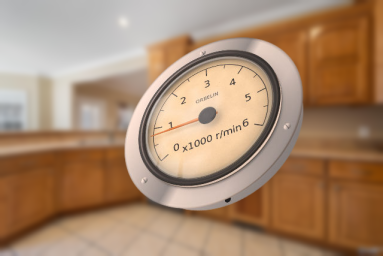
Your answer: 750 rpm
